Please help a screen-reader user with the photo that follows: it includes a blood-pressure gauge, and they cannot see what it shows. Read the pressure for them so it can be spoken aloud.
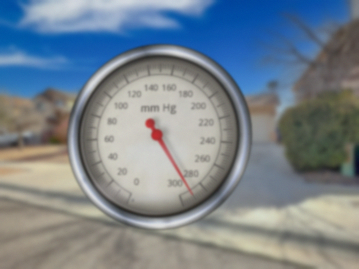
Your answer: 290 mmHg
